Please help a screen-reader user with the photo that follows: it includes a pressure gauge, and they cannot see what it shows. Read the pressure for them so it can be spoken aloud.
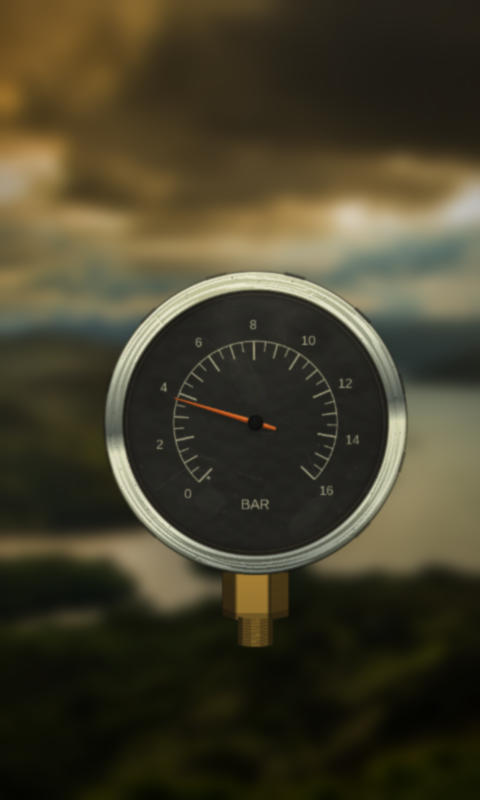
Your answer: 3.75 bar
